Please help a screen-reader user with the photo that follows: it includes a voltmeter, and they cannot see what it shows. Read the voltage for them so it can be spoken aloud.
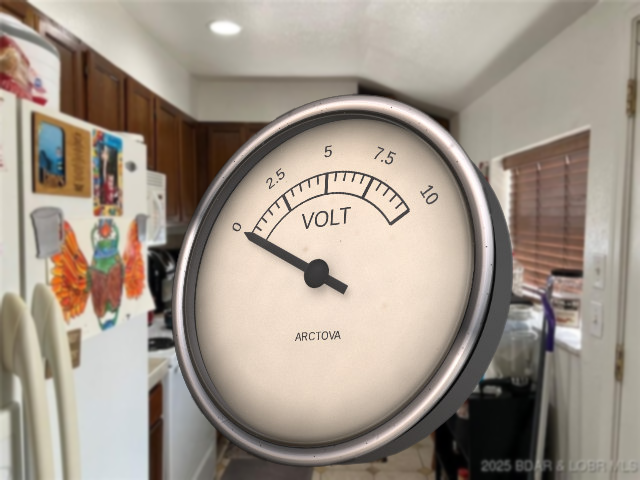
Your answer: 0 V
